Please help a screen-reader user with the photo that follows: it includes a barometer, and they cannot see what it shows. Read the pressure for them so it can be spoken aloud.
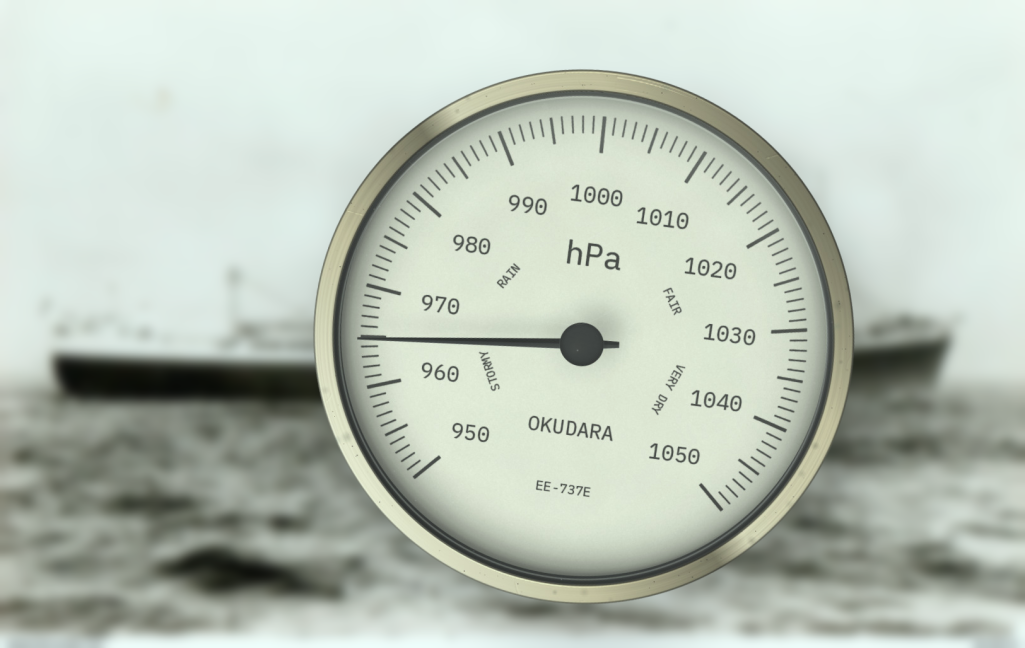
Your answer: 965 hPa
